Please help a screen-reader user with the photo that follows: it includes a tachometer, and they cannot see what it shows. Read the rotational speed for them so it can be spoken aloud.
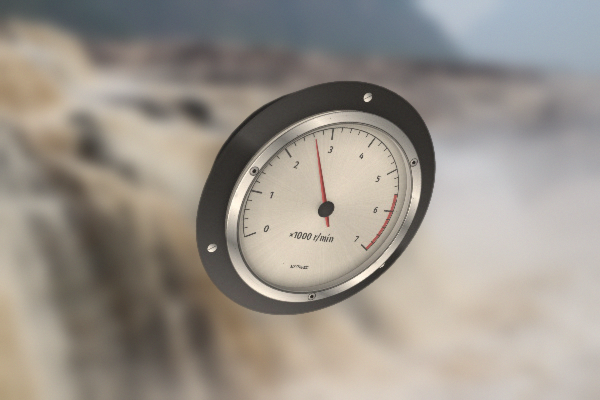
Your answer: 2600 rpm
